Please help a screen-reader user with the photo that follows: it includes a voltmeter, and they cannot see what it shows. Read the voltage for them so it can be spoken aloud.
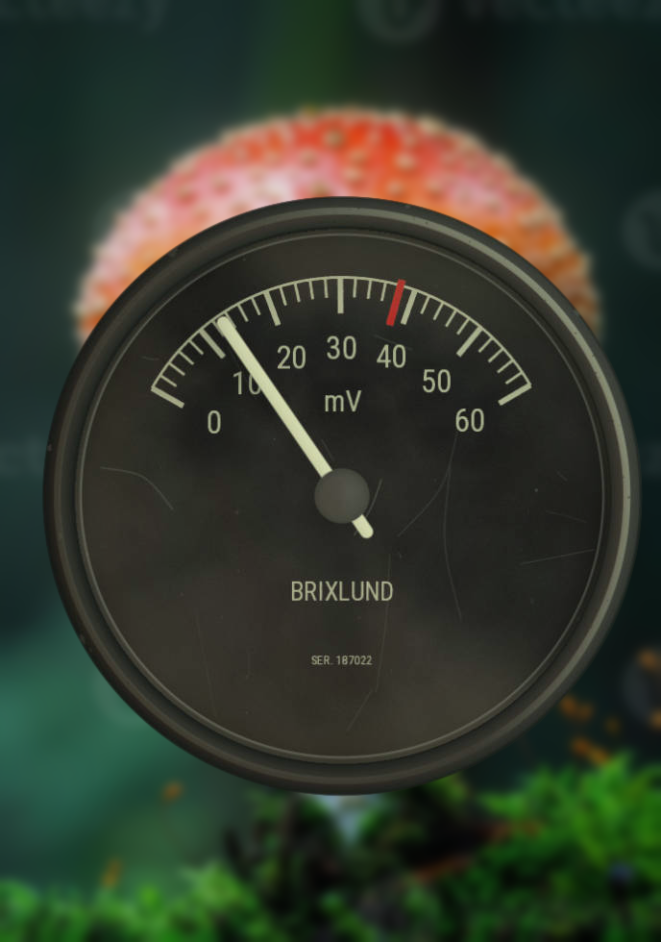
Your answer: 13 mV
